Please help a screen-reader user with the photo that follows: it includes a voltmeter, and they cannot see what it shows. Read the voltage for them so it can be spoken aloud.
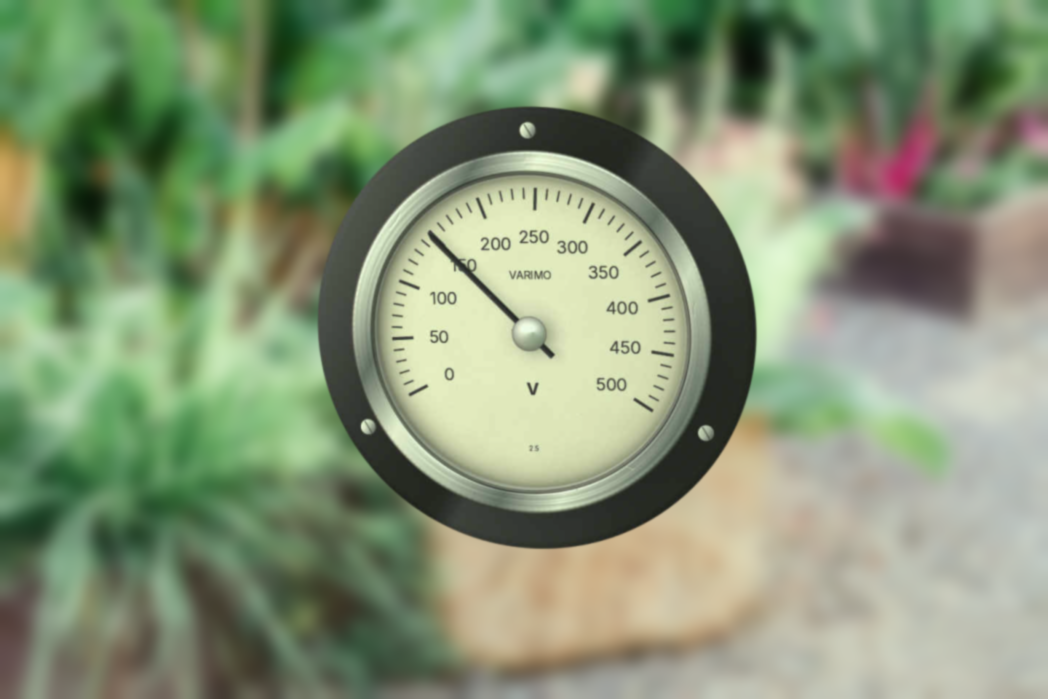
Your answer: 150 V
